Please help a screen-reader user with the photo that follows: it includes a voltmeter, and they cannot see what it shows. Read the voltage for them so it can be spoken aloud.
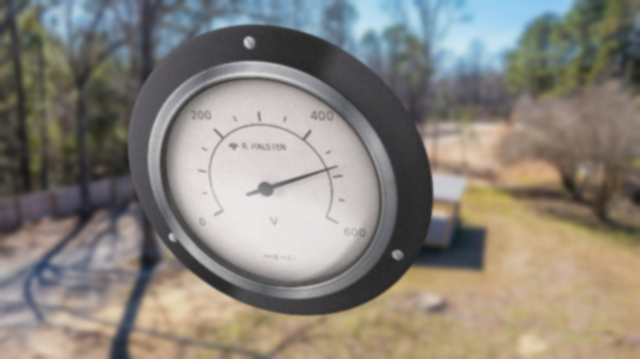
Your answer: 475 V
